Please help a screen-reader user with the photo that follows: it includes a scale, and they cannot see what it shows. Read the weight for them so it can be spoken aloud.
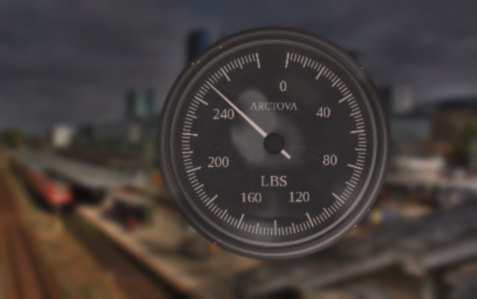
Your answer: 250 lb
